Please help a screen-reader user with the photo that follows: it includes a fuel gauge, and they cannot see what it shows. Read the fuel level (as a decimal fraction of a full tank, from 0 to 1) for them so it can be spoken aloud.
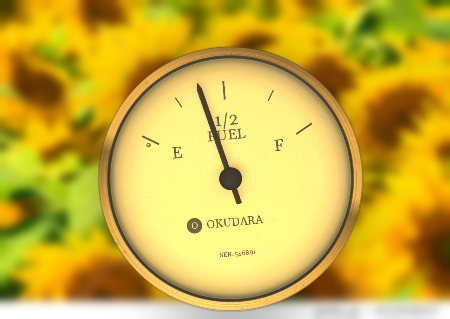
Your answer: 0.375
